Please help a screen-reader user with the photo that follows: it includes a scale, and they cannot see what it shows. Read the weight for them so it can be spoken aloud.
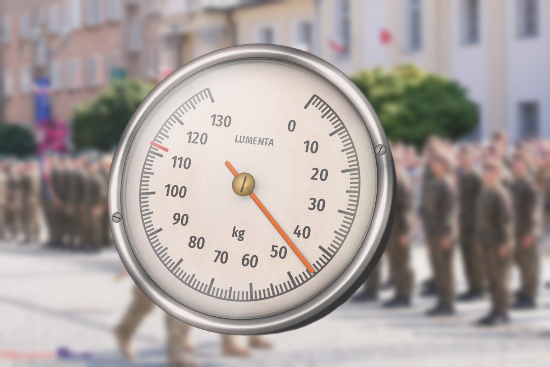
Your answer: 45 kg
